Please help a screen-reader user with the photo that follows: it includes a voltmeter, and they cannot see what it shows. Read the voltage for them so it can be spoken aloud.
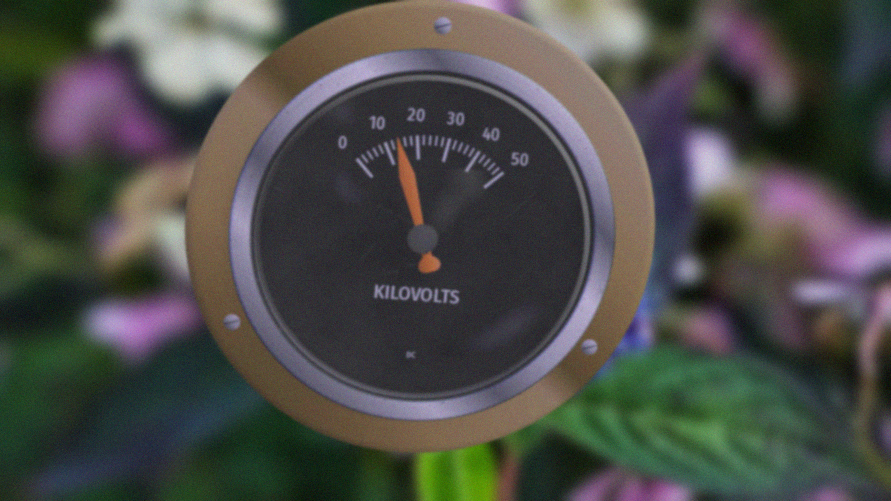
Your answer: 14 kV
